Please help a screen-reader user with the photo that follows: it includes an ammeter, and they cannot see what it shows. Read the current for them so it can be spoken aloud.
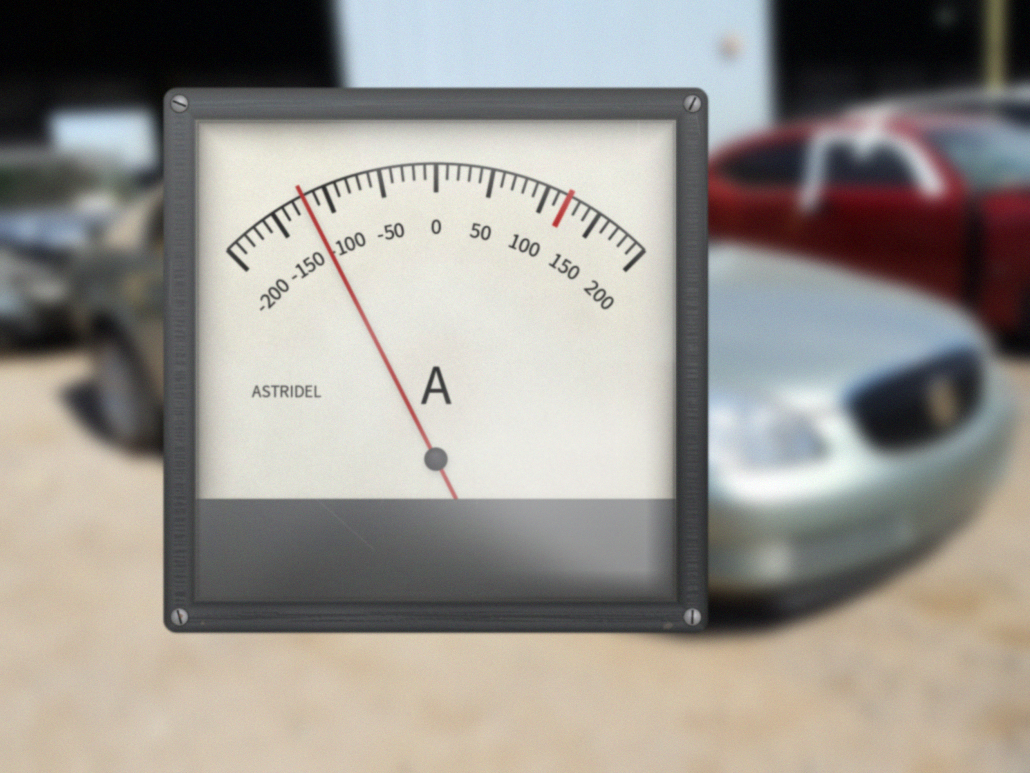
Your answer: -120 A
